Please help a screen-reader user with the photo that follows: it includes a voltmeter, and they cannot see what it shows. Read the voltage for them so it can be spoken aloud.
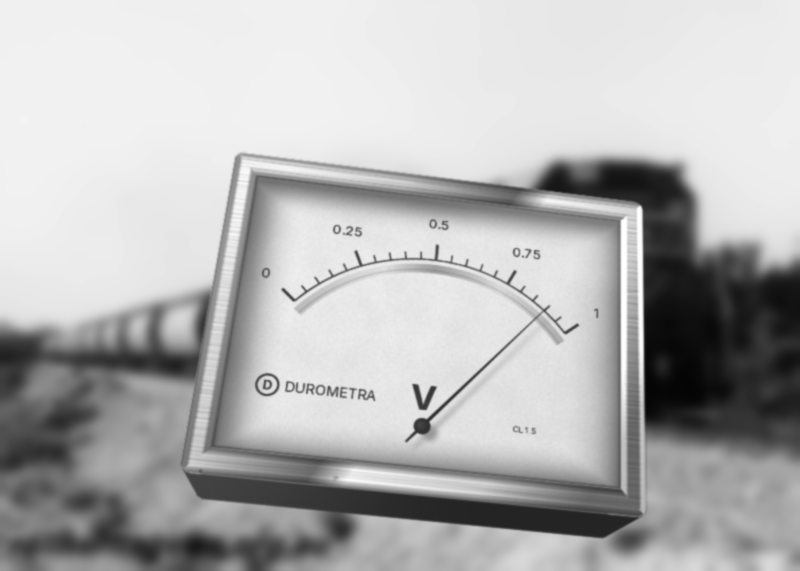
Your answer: 0.9 V
